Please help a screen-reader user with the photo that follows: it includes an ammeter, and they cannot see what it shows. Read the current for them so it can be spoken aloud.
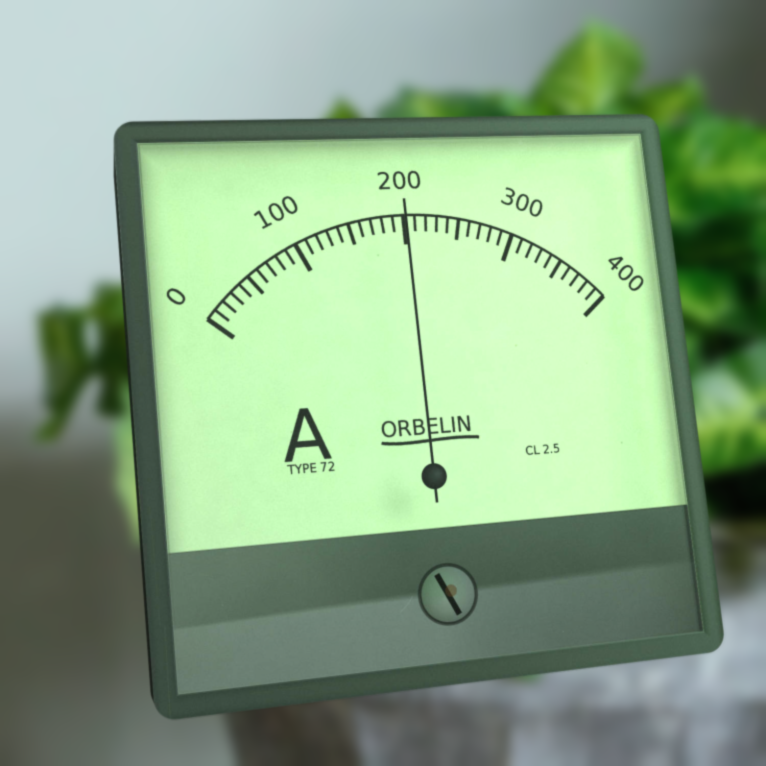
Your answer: 200 A
